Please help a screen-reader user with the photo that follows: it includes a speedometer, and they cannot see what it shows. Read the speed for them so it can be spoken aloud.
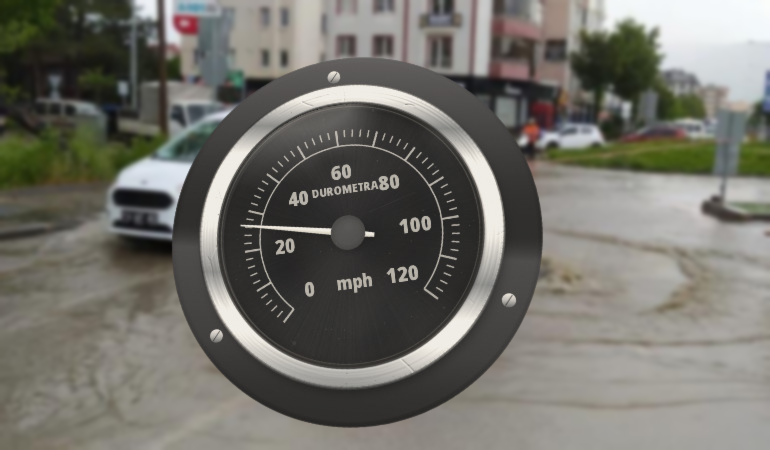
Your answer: 26 mph
